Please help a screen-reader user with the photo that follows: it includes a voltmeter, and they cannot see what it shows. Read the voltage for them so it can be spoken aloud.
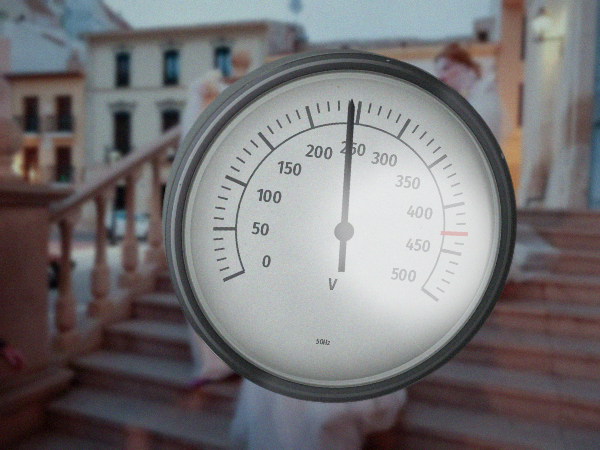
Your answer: 240 V
